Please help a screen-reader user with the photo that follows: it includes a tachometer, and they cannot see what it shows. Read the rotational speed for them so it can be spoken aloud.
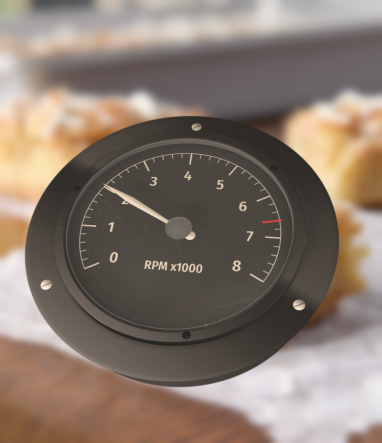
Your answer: 2000 rpm
